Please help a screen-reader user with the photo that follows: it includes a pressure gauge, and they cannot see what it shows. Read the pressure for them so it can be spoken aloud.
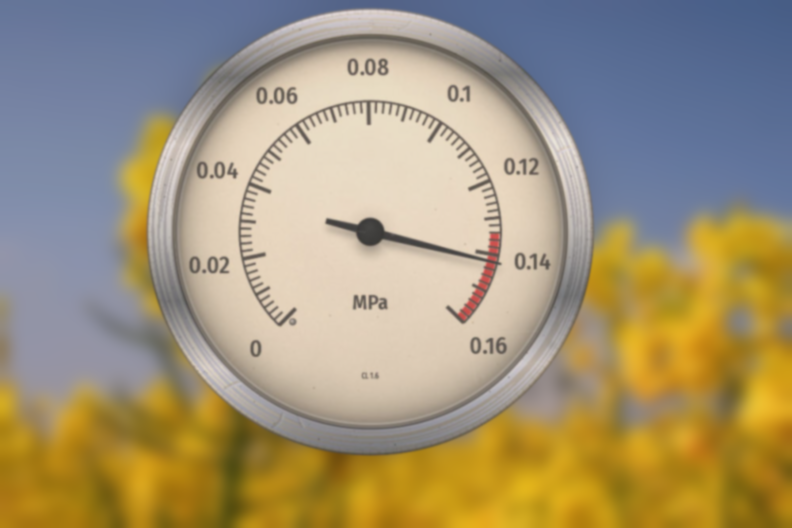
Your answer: 0.142 MPa
